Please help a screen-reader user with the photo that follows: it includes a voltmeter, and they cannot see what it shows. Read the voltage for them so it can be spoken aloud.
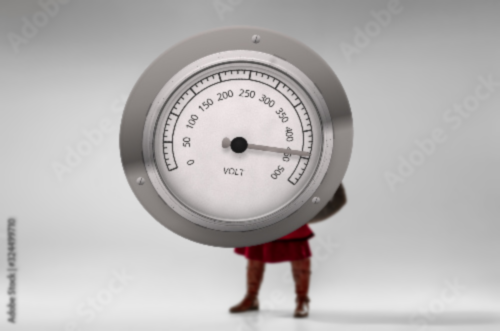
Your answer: 440 V
